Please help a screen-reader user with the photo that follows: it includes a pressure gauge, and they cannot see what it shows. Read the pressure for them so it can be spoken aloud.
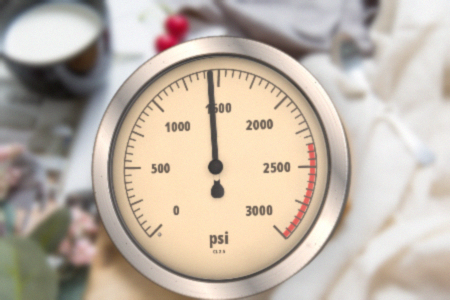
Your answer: 1450 psi
